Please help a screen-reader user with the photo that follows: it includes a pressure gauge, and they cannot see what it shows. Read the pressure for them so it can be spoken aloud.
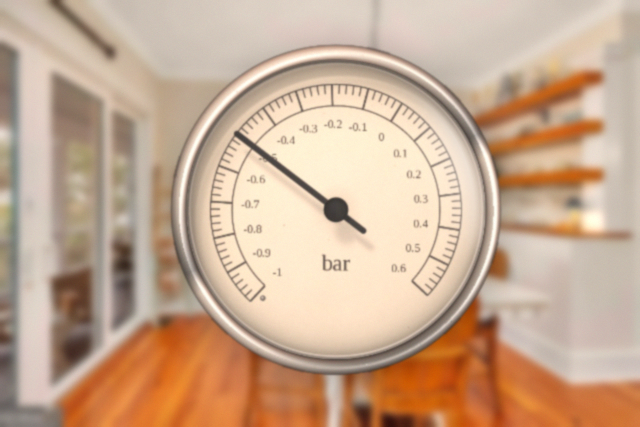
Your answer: -0.5 bar
